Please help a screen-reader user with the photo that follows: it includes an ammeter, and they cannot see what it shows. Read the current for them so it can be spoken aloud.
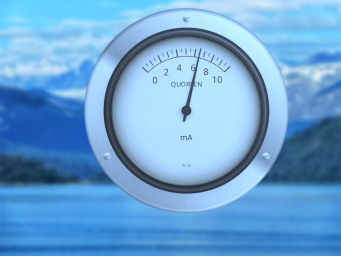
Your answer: 6.5 mA
